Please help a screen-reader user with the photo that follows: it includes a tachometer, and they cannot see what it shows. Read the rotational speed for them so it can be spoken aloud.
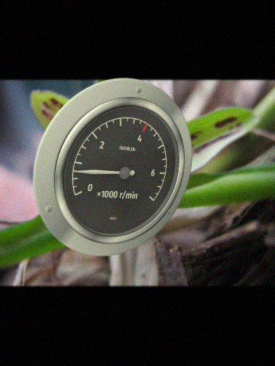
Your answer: 750 rpm
